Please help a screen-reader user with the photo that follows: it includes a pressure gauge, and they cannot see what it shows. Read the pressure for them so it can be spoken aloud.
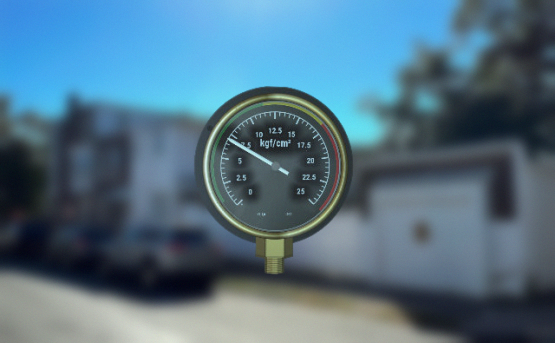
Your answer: 7 kg/cm²
